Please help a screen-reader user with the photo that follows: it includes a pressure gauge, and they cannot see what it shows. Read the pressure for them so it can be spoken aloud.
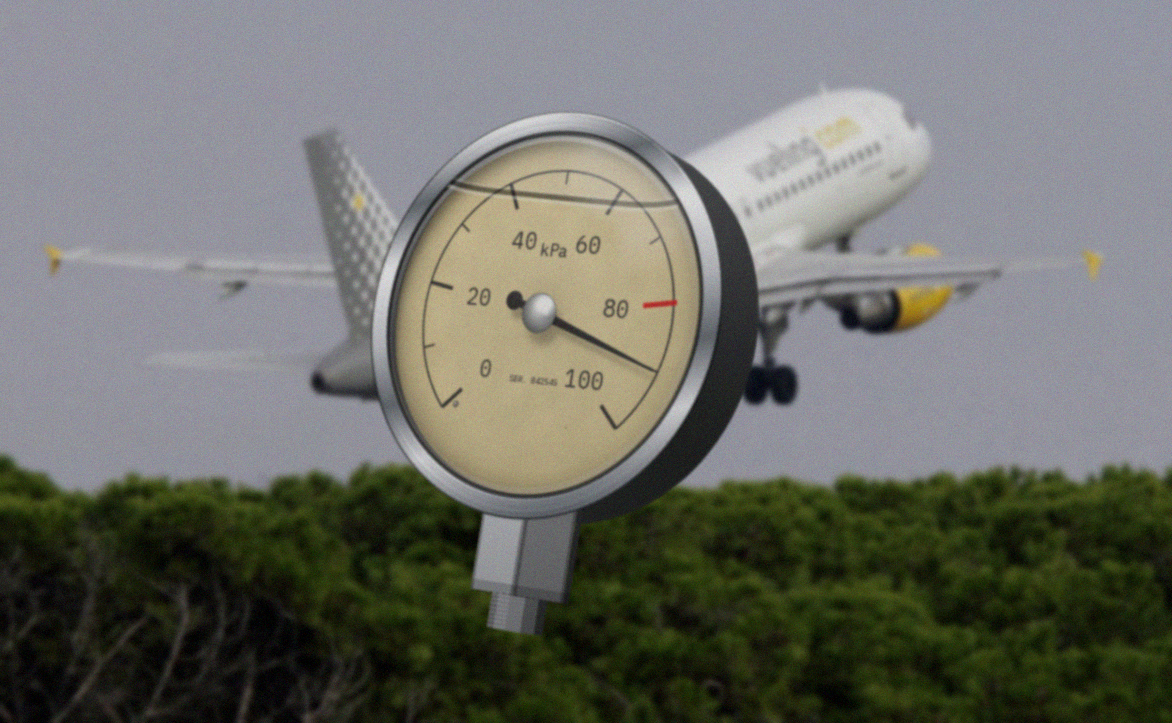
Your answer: 90 kPa
